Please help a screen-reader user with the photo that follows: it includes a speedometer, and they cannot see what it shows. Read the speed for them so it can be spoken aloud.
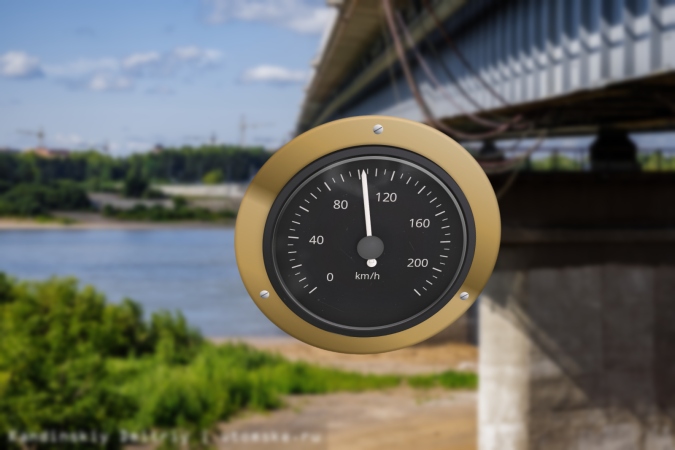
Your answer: 102.5 km/h
